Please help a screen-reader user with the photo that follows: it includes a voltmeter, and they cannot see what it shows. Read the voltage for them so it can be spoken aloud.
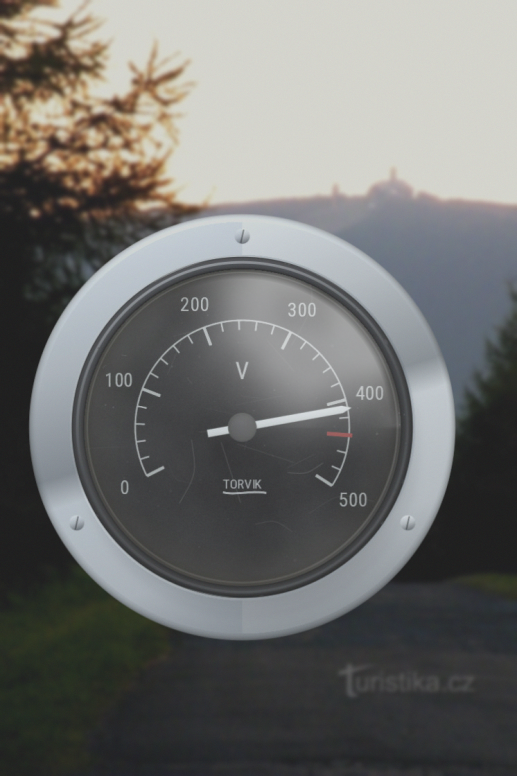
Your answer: 410 V
